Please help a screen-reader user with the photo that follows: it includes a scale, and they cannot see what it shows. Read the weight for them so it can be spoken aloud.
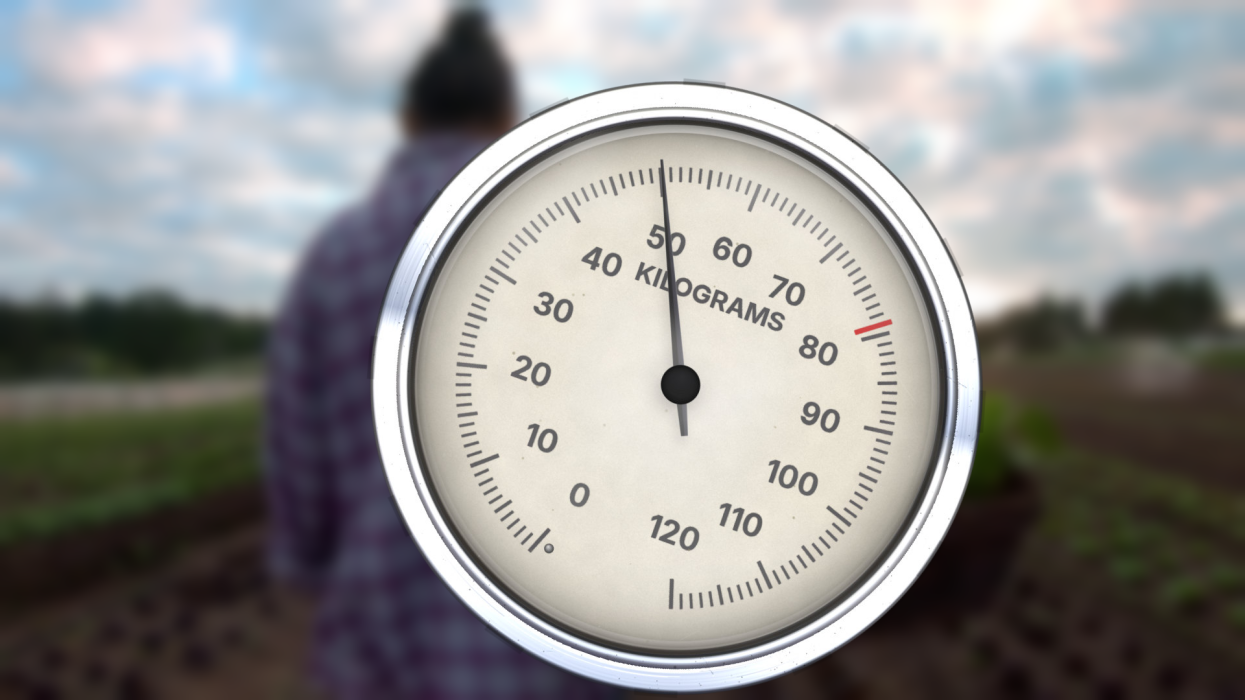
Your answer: 50 kg
